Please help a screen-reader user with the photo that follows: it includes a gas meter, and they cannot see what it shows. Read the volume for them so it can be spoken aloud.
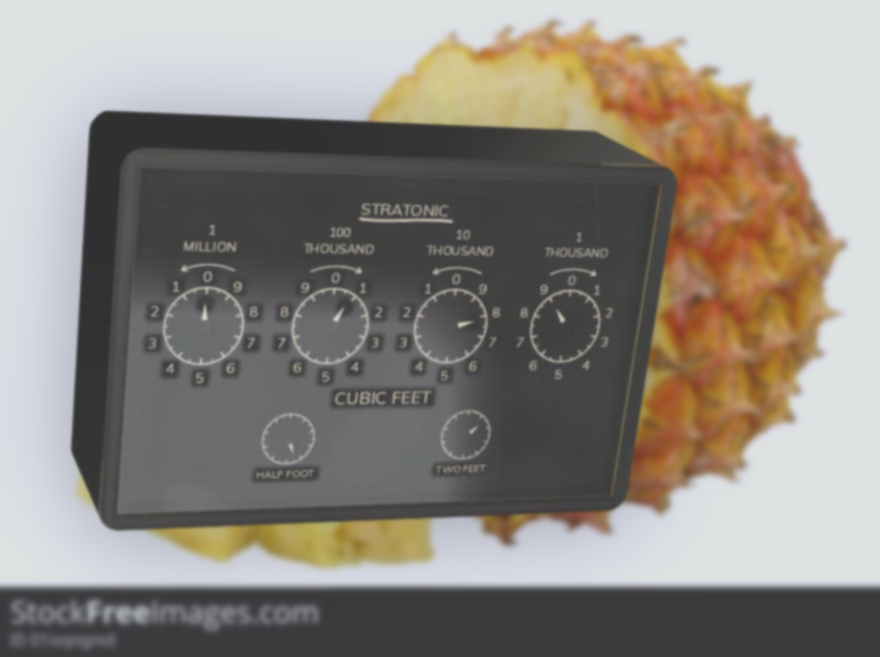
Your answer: 7900 ft³
